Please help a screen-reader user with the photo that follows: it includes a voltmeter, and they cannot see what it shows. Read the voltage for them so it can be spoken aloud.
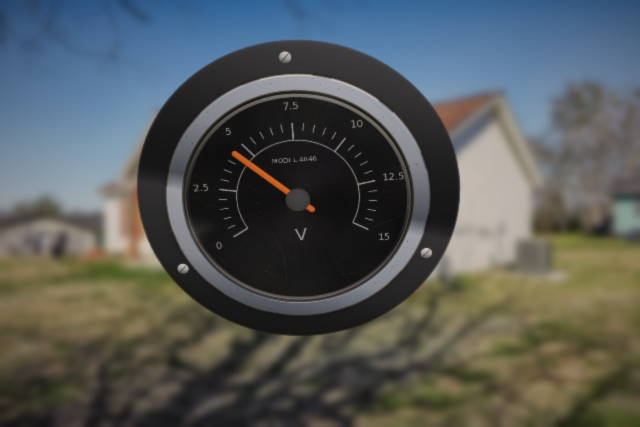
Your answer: 4.5 V
